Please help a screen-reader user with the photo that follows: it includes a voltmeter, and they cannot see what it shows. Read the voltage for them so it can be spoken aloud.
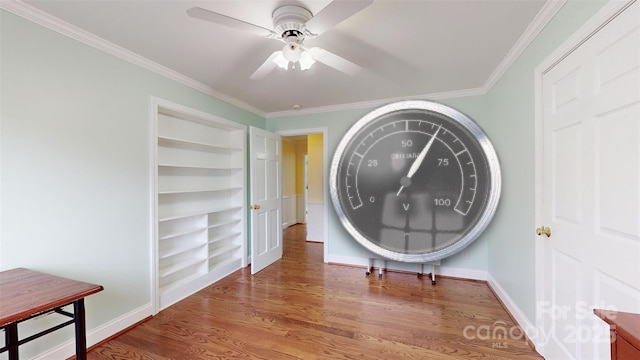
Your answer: 62.5 V
